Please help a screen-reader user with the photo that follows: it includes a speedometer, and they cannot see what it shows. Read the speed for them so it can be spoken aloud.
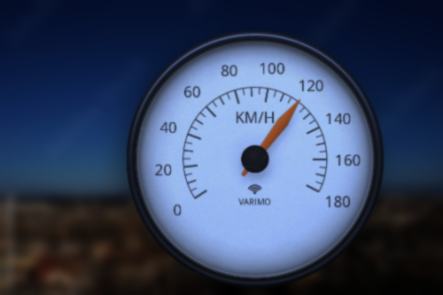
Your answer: 120 km/h
